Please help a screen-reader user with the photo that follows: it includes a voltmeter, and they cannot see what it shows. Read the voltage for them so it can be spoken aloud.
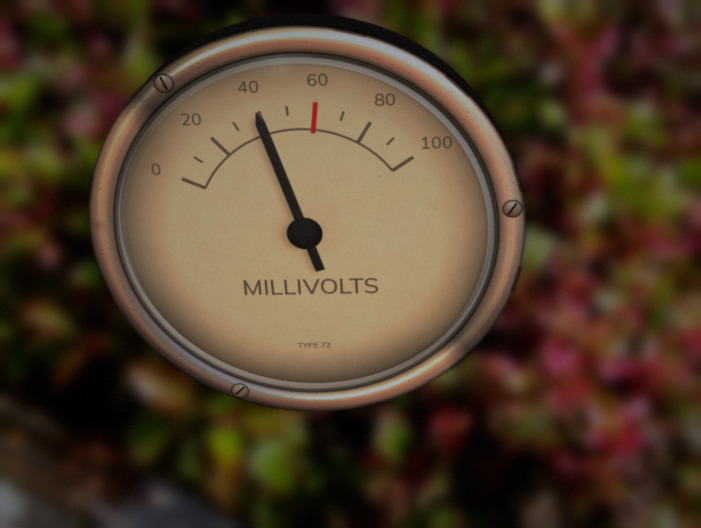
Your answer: 40 mV
